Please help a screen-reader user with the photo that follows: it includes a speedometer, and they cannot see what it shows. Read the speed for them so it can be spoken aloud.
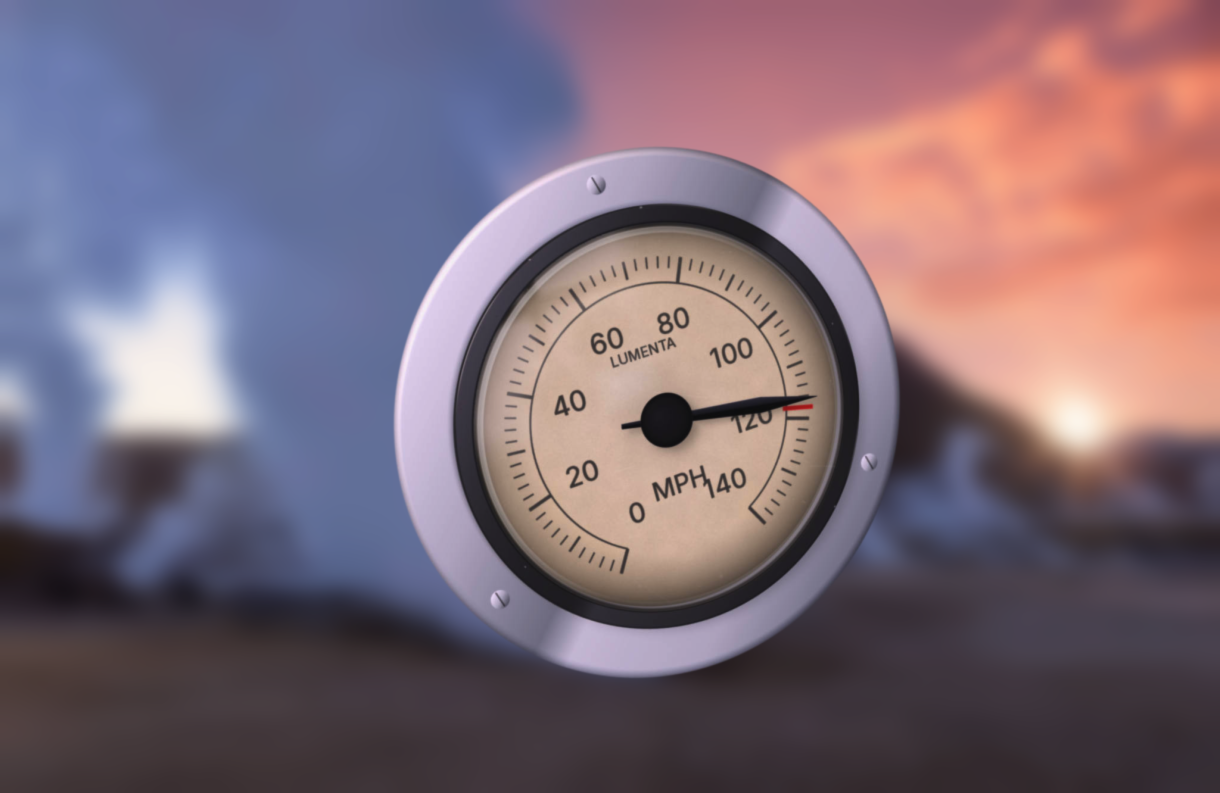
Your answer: 116 mph
